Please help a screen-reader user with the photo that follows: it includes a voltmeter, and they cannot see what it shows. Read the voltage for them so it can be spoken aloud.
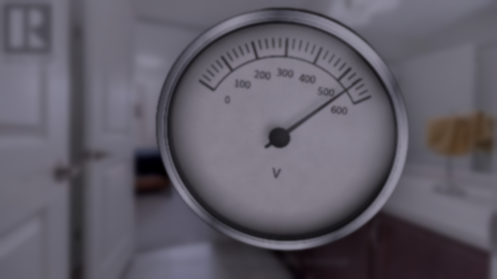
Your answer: 540 V
